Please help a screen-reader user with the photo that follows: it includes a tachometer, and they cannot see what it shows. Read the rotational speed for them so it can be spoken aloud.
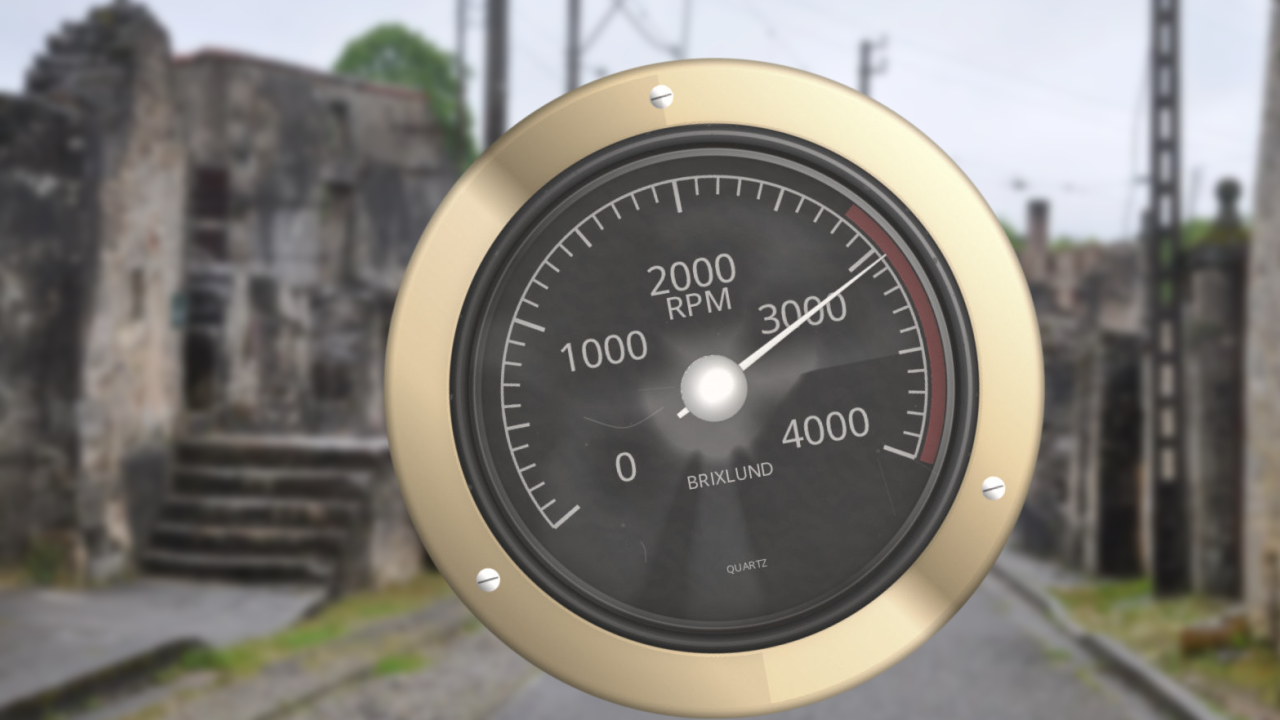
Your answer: 3050 rpm
